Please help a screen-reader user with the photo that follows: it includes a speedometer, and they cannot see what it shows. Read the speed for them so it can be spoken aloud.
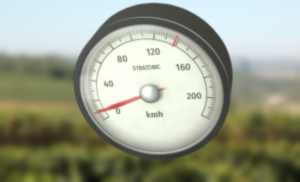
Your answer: 10 km/h
